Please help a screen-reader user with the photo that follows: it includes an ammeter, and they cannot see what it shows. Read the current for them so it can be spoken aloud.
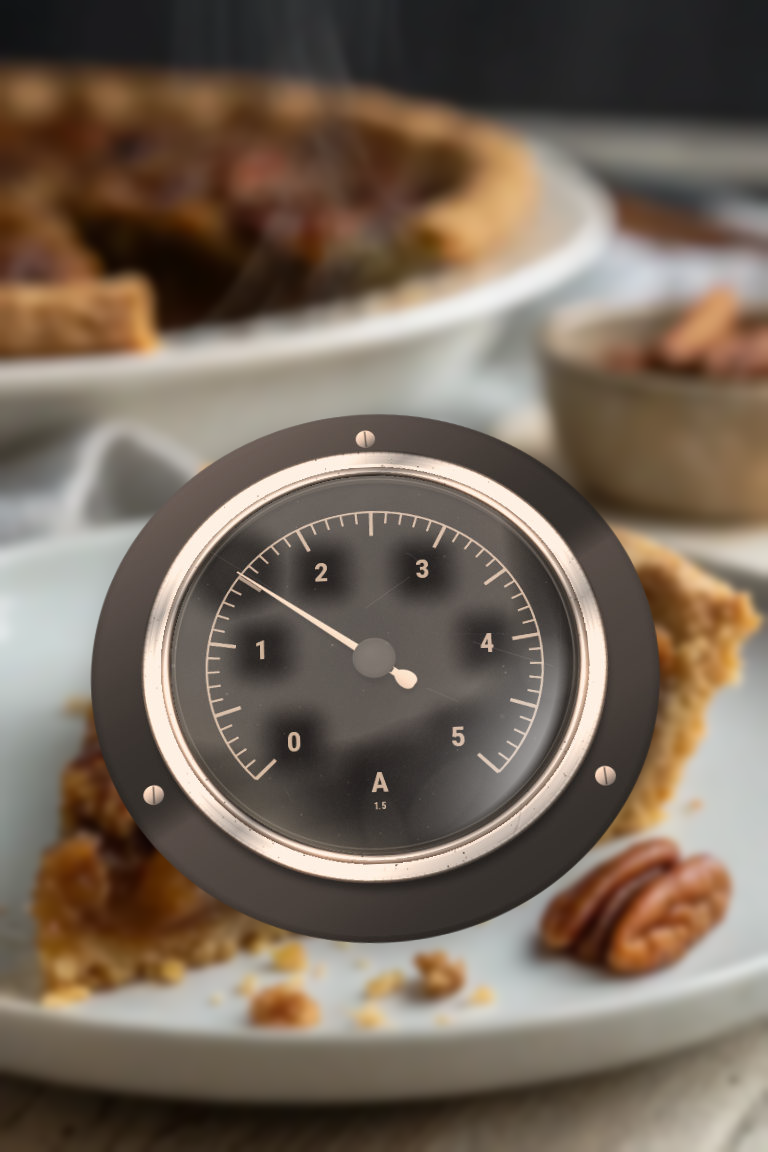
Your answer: 1.5 A
